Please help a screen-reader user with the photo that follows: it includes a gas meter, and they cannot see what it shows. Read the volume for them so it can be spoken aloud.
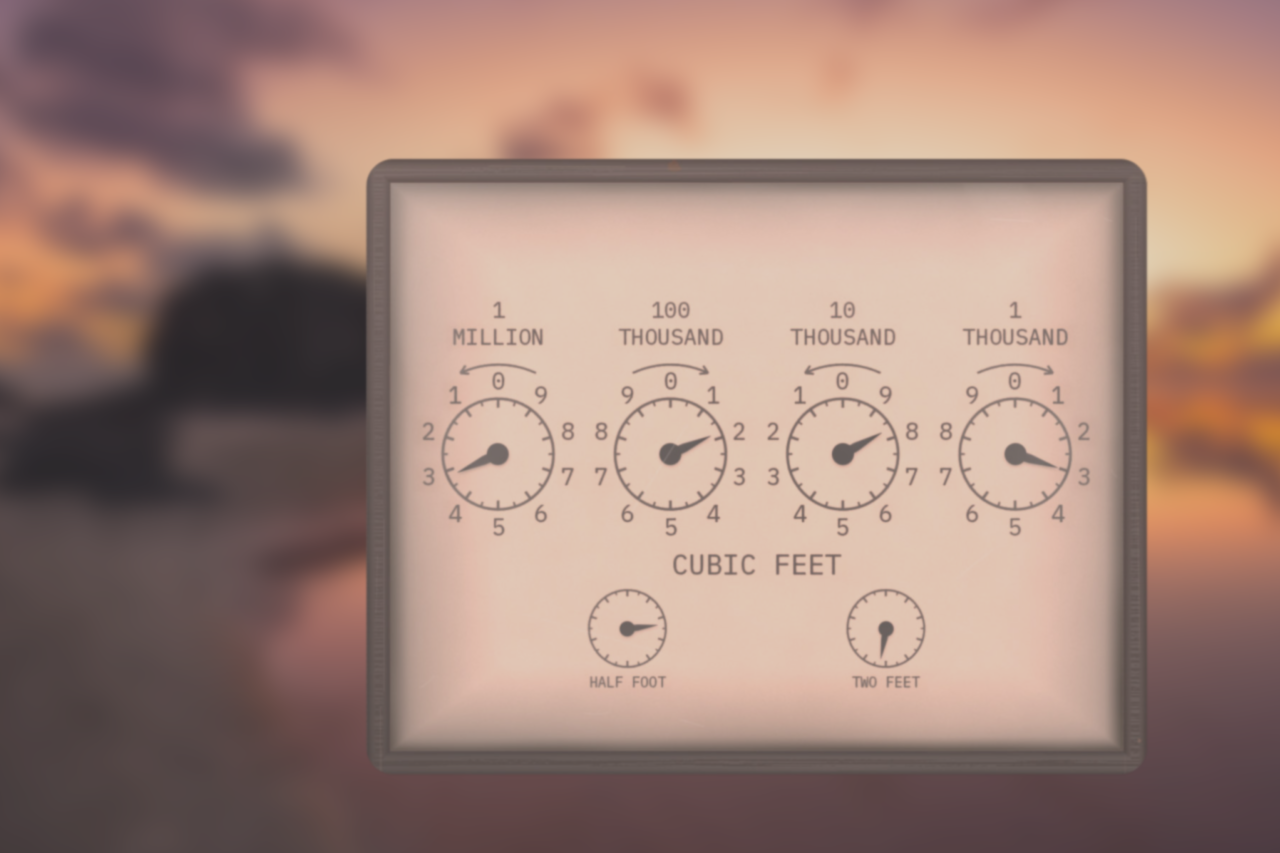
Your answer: 318300 ft³
